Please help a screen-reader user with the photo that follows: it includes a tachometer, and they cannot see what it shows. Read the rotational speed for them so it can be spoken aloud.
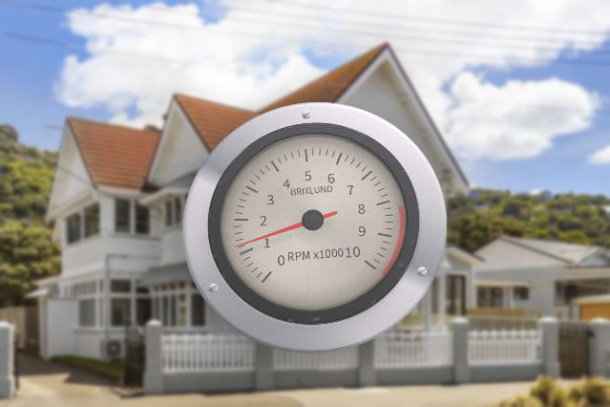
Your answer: 1200 rpm
